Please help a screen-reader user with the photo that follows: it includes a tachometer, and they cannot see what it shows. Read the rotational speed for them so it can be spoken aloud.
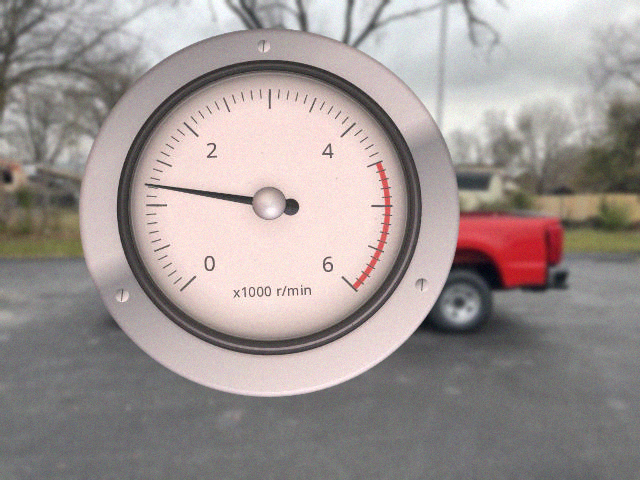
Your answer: 1200 rpm
